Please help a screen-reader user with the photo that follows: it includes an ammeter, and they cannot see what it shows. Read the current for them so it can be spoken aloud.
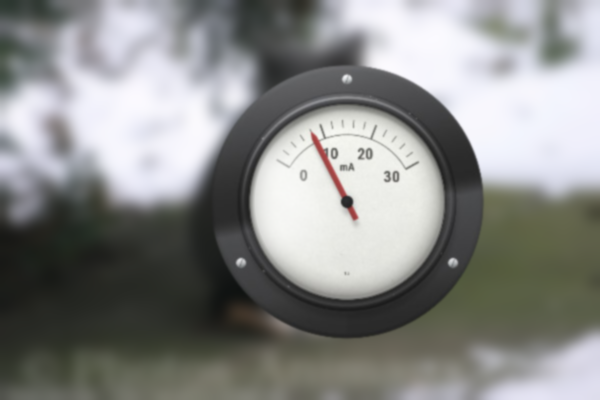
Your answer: 8 mA
